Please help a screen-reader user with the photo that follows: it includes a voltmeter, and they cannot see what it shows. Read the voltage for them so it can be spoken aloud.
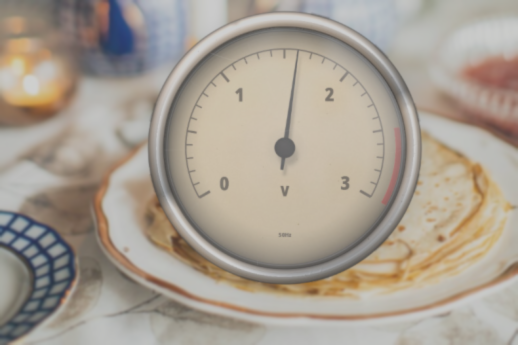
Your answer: 1.6 V
